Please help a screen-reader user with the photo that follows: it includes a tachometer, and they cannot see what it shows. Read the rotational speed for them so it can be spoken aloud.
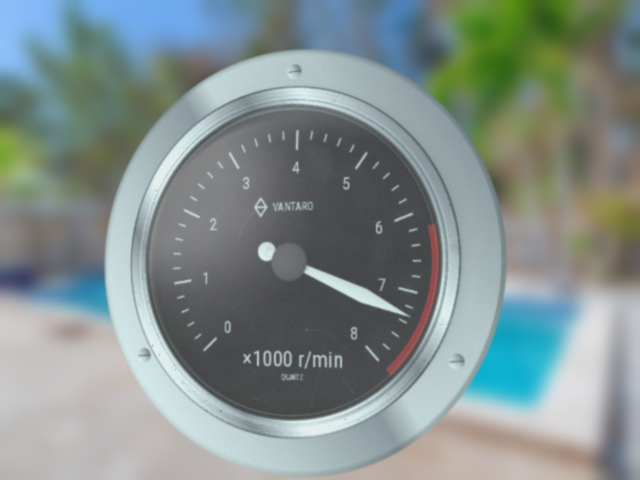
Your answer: 7300 rpm
